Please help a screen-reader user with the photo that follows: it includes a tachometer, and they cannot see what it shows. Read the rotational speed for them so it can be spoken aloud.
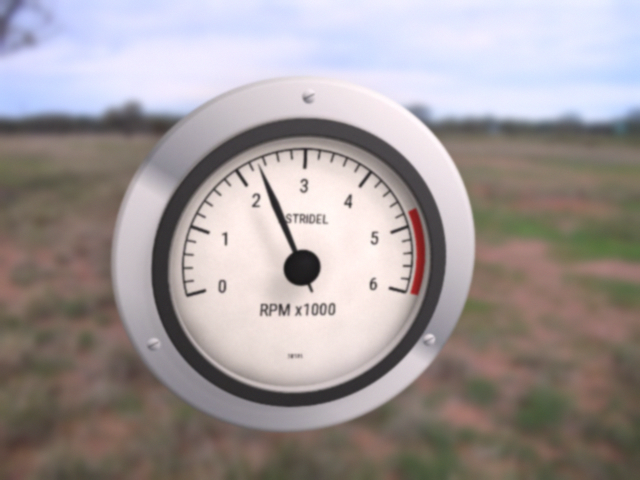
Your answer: 2300 rpm
